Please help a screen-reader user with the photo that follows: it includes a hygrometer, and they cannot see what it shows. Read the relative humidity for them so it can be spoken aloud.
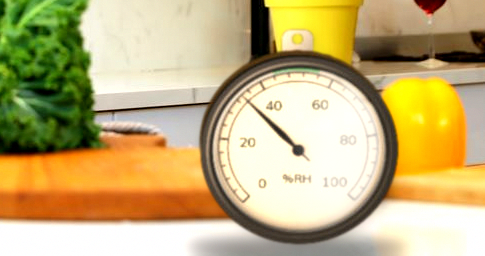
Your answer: 34 %
